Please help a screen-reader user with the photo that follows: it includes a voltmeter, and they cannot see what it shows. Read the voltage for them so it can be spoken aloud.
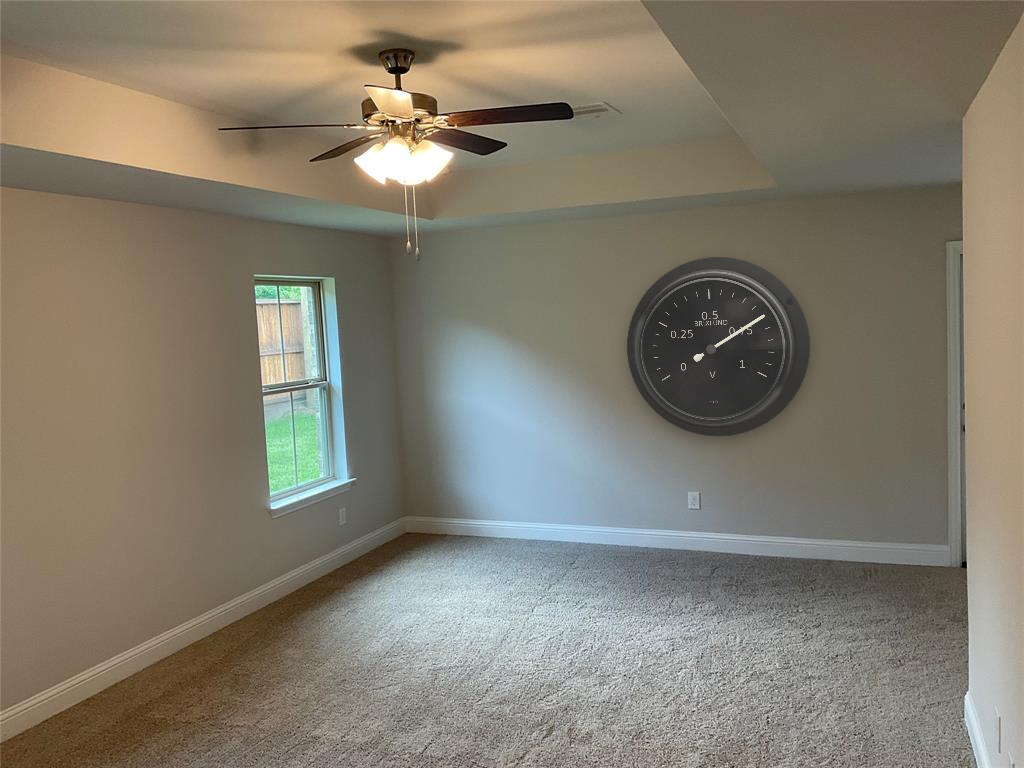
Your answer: 0.75 V
